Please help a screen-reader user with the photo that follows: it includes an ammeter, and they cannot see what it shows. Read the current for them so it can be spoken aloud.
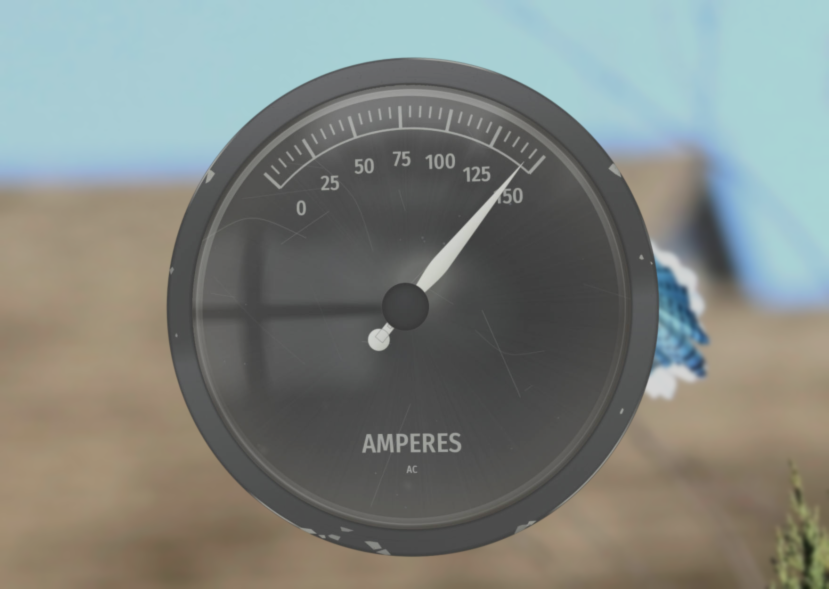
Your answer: 145 A
